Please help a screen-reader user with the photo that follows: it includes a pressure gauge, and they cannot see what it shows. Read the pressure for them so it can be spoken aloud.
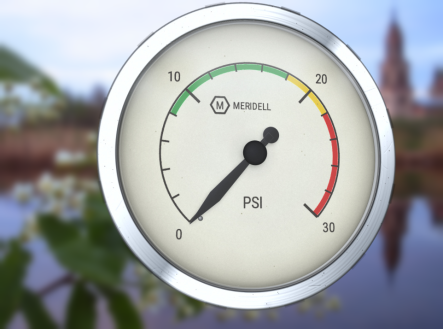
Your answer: 0 psi
